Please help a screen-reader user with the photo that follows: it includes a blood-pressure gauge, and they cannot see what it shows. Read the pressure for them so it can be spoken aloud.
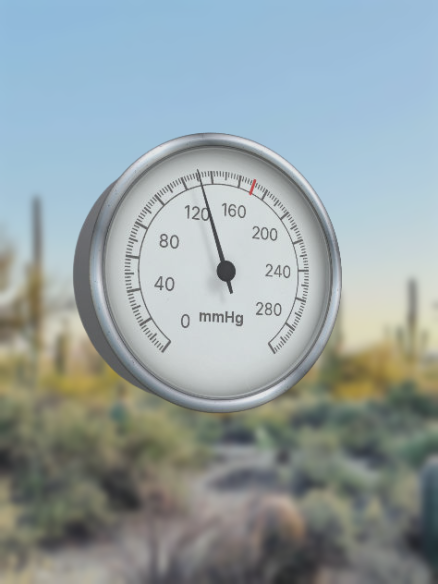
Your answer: 130 mmHg
